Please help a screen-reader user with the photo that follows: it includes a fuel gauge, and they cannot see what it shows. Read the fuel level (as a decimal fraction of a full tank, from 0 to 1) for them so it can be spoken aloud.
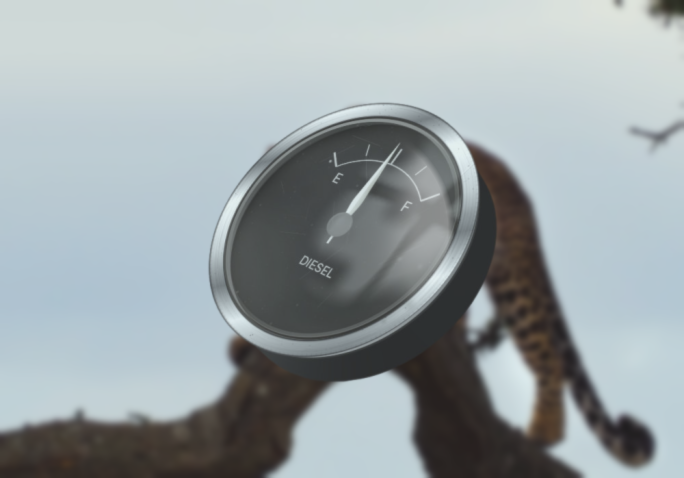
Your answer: 0.5
